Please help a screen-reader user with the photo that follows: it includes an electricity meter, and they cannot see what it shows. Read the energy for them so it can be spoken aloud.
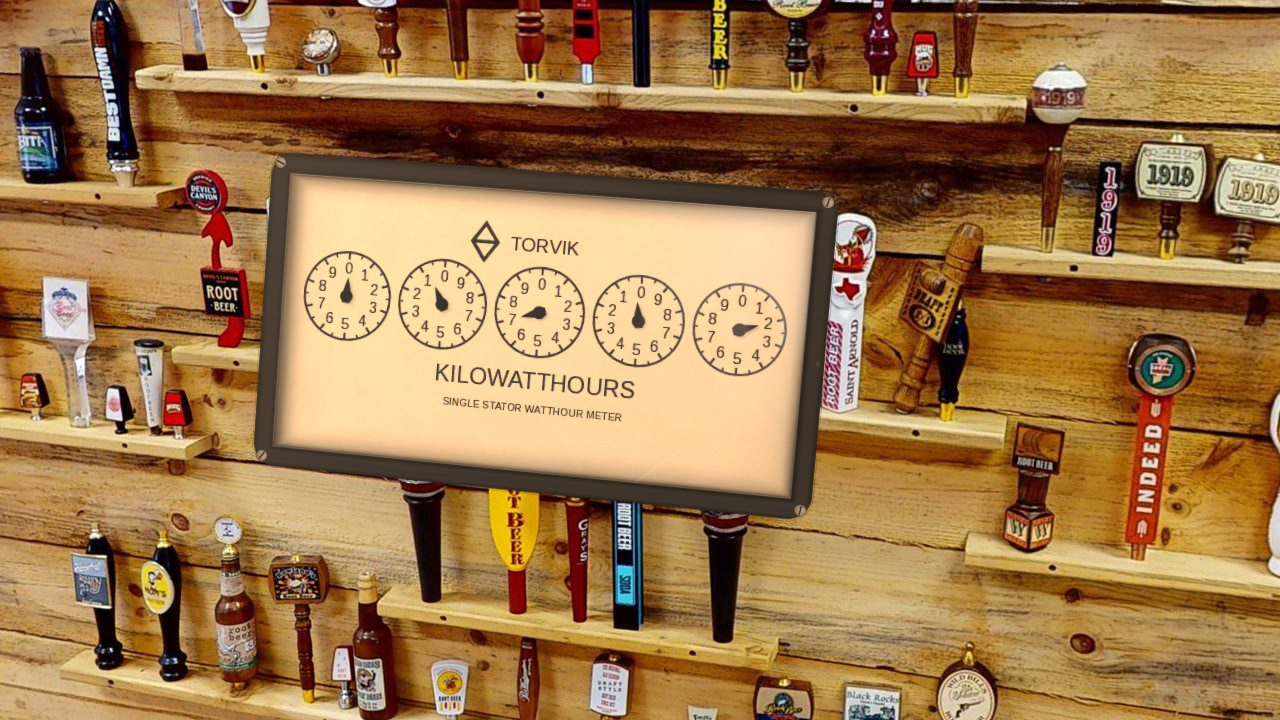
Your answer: 702 kWh
